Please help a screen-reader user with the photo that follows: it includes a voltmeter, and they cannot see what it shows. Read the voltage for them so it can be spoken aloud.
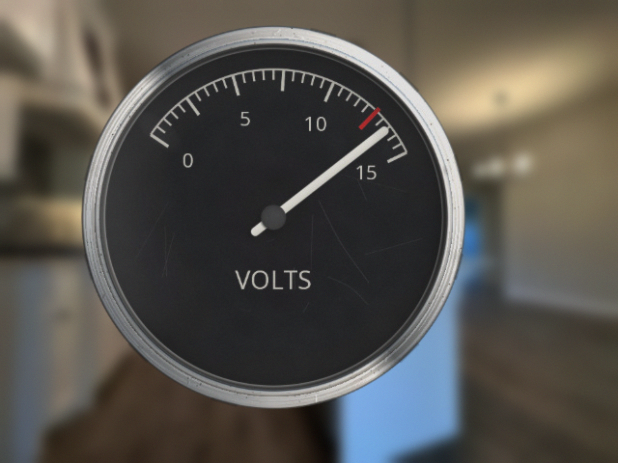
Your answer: 13.5 V
